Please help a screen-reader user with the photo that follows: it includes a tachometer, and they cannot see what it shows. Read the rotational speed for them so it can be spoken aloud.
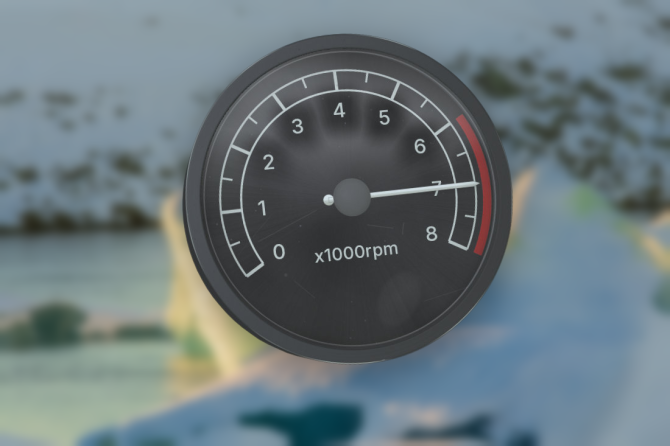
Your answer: 7000 rpm
